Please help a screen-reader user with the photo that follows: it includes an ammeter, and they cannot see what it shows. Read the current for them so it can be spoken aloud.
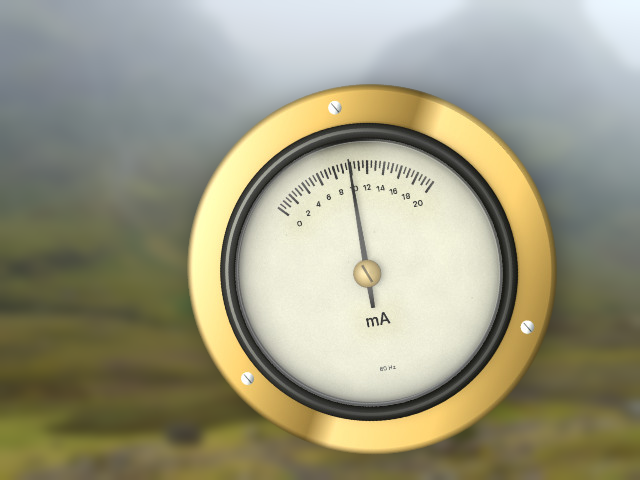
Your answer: 10 mA
